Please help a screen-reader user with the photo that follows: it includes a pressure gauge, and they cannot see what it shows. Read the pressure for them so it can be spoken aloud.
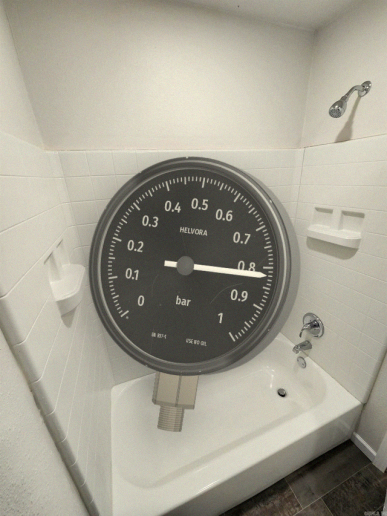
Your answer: 0.82 bar
